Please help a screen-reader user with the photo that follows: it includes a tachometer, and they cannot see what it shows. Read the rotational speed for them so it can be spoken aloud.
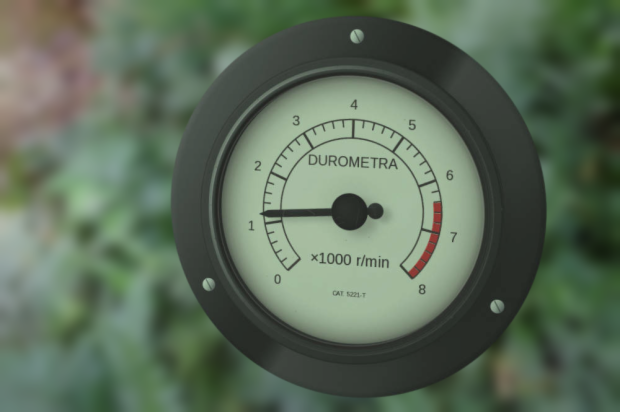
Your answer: 1200 rpm
